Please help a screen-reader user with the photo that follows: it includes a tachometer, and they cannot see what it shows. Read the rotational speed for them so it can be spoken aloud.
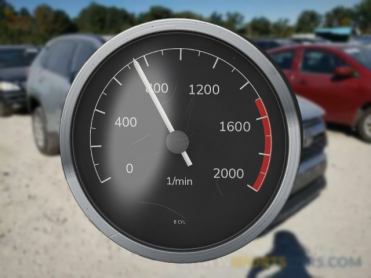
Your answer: 750 rpm
